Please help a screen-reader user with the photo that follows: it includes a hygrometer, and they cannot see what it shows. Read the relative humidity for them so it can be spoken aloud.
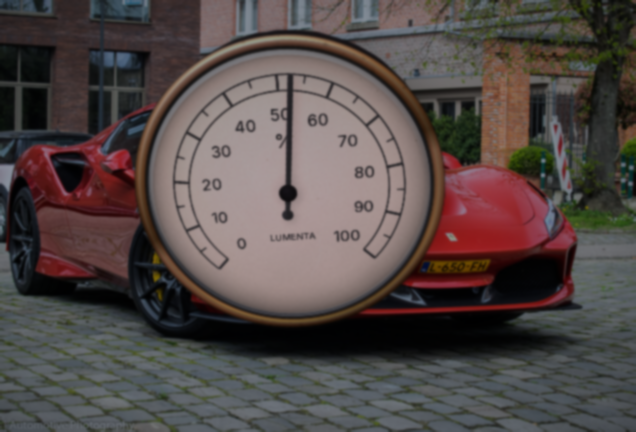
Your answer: 52.5 %
